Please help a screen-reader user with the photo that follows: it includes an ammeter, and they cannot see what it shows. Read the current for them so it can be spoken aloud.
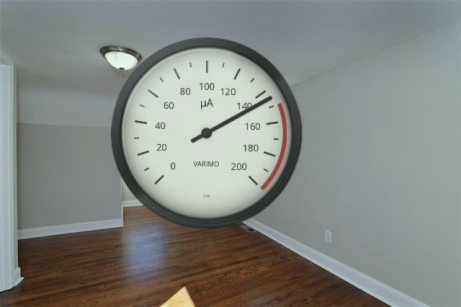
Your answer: 145 µA
